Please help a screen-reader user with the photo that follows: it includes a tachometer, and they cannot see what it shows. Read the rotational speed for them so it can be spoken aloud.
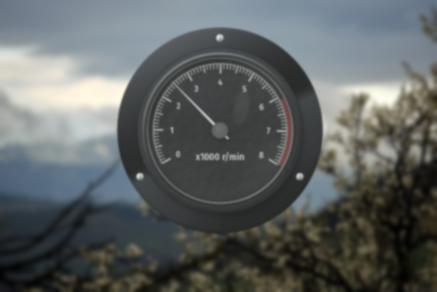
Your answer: 2500 rpm
